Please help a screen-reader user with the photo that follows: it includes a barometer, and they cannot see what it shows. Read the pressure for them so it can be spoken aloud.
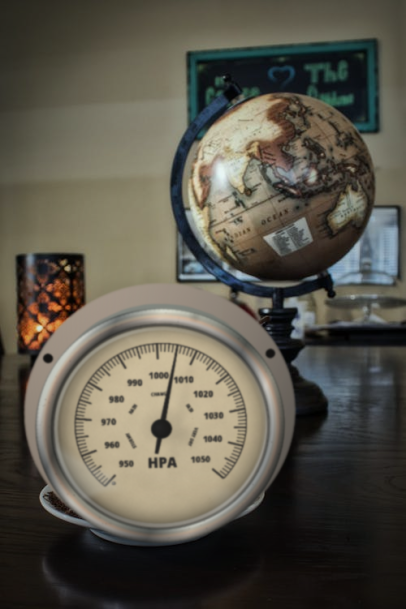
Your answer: 1005 hPa
